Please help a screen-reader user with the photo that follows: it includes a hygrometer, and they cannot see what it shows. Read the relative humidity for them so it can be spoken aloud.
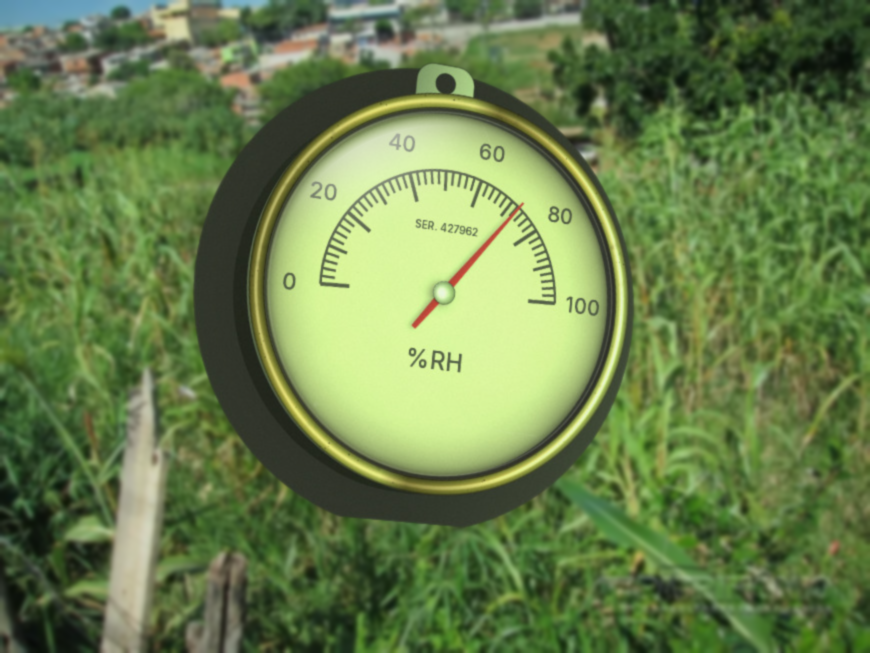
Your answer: 72 %
